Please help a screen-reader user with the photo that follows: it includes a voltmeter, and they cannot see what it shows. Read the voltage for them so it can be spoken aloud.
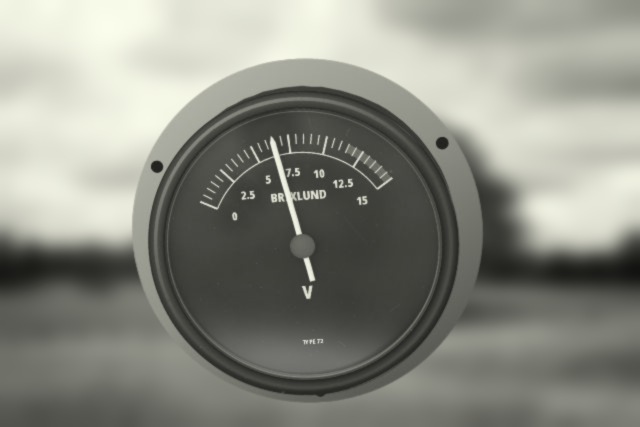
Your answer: 6.5 V
